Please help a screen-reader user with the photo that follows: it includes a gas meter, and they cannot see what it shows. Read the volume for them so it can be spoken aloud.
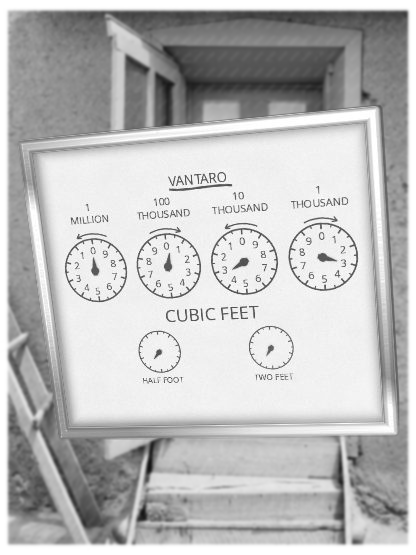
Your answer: 3300 ft³
